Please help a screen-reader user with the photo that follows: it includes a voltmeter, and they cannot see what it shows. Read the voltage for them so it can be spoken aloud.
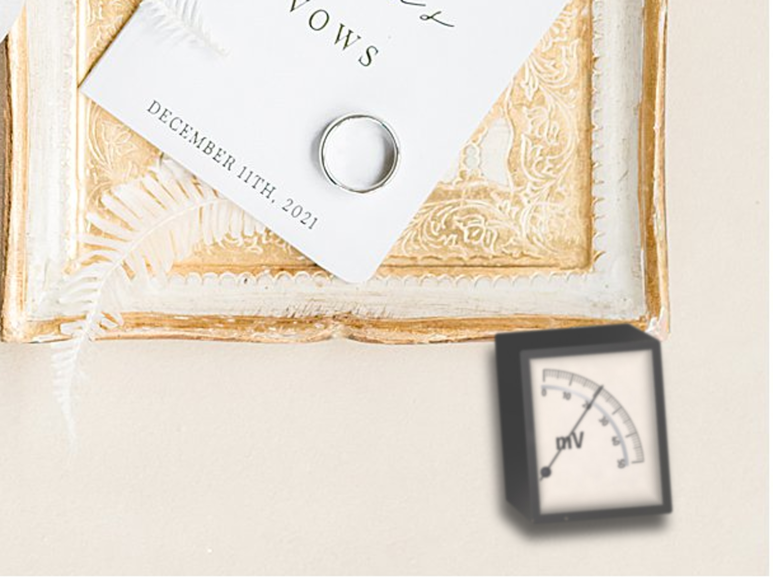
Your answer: 20 mV
